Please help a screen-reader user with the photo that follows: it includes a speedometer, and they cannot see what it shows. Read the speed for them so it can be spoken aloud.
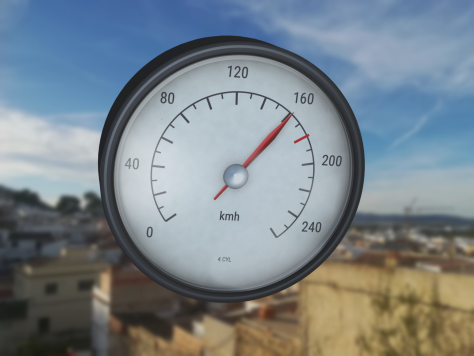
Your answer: 160 km/h
